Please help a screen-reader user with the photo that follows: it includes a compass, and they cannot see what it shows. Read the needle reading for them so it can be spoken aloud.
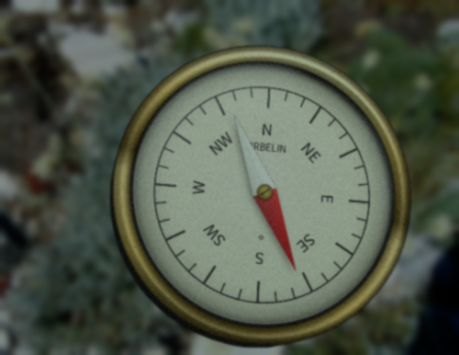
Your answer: 155 °
